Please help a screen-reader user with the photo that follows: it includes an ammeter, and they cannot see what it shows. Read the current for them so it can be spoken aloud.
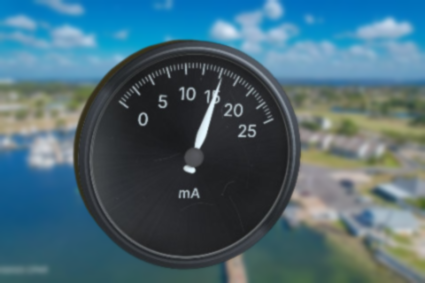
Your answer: 15 mA
